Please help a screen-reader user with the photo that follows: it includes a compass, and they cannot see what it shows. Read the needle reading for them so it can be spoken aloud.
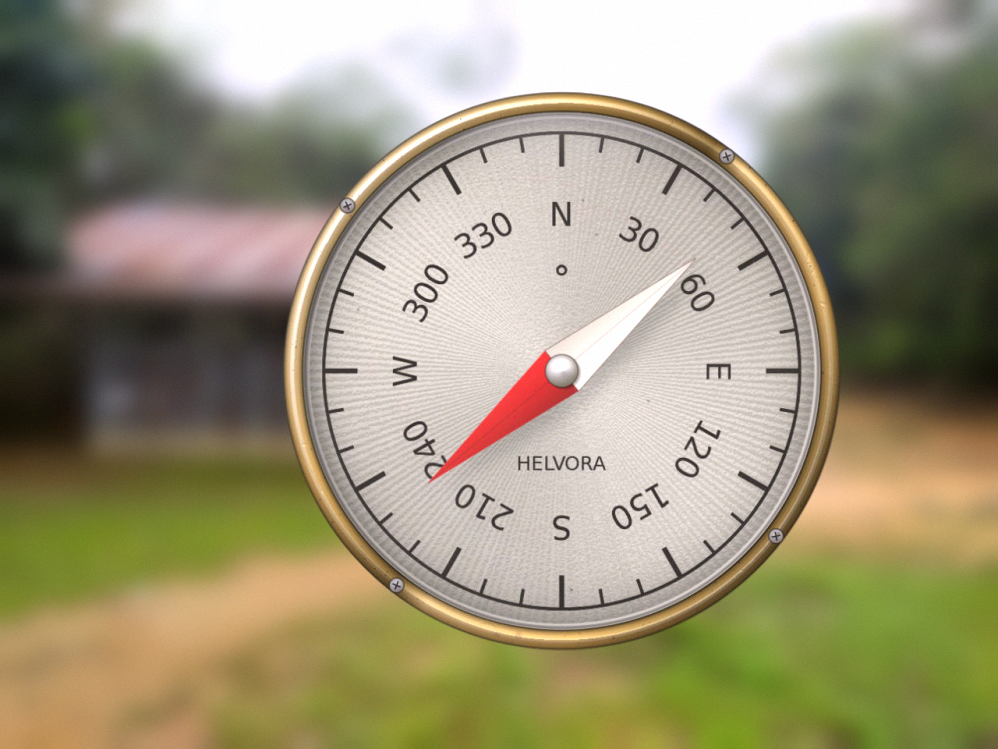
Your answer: 230 °
